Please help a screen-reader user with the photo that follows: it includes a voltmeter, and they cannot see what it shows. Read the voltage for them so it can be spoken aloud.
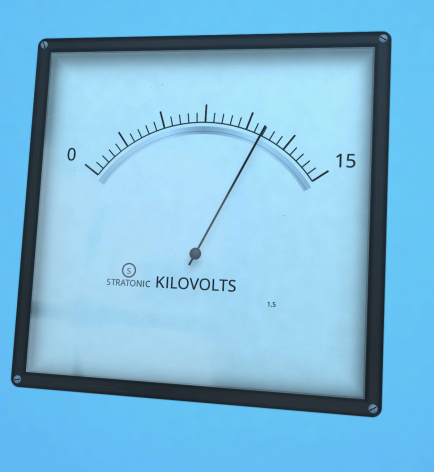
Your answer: 11 kV
